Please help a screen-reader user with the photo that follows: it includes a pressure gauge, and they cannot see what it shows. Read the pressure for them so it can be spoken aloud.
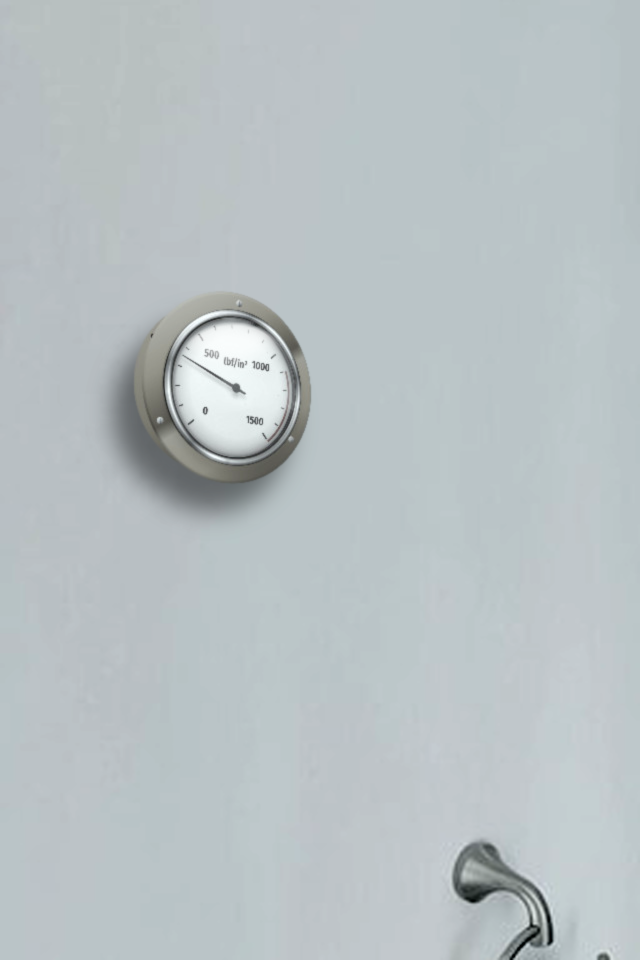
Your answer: 350 psi
